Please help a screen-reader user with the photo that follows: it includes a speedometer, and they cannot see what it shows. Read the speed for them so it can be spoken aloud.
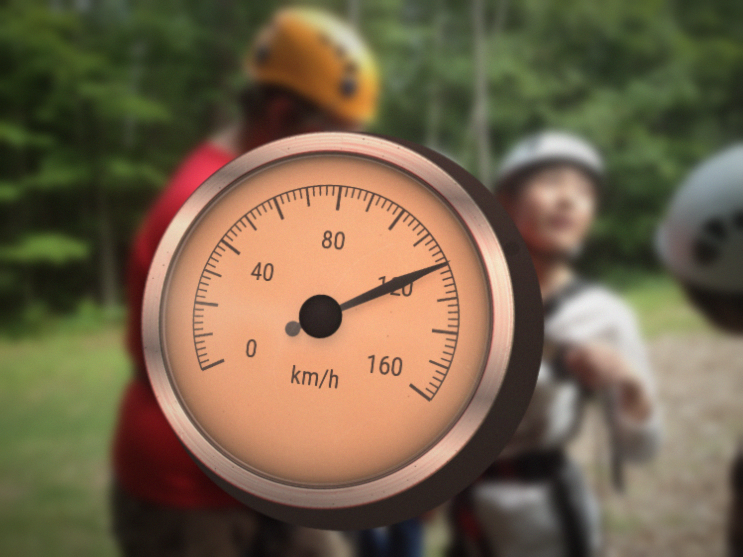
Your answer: 120 km/h
